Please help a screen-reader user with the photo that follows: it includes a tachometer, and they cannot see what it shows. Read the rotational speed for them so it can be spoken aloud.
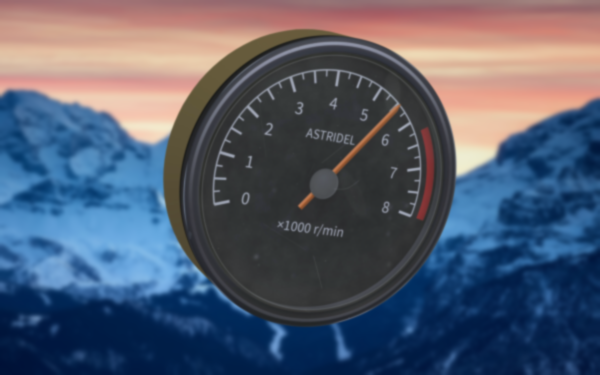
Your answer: 5500 rpm
